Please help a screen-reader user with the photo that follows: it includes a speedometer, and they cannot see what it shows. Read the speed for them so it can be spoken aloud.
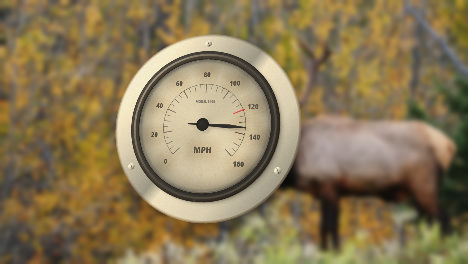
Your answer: 135 mph
